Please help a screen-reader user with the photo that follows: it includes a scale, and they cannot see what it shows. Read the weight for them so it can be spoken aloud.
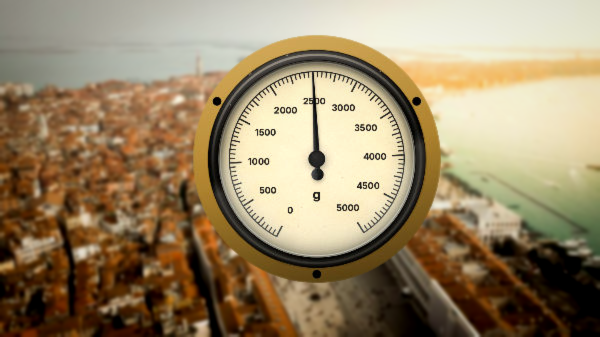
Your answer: 2500 g
